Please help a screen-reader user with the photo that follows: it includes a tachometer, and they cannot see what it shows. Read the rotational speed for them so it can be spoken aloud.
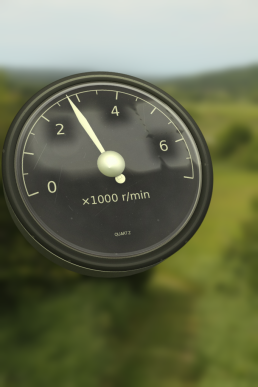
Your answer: 2750 rpm
